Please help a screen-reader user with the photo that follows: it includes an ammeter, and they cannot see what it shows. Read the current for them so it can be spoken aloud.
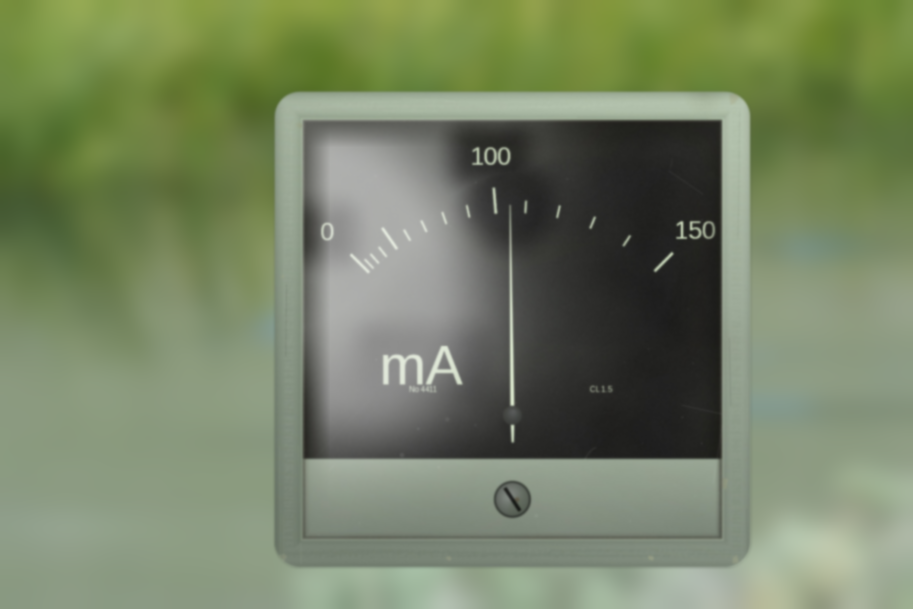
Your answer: 105 mA
